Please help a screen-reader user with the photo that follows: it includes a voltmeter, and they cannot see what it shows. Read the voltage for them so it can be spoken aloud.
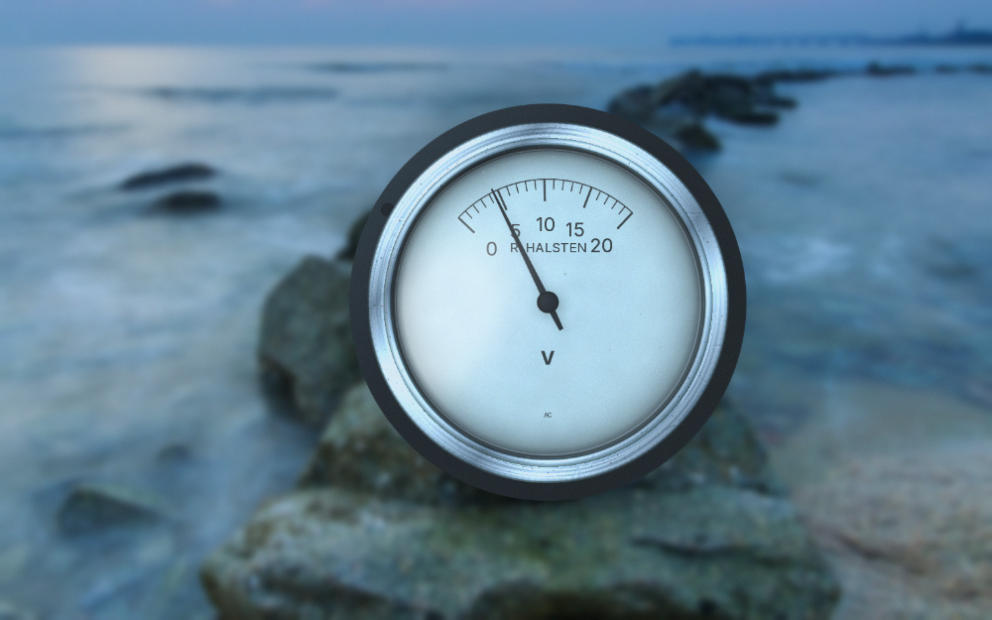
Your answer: 4.5 V
